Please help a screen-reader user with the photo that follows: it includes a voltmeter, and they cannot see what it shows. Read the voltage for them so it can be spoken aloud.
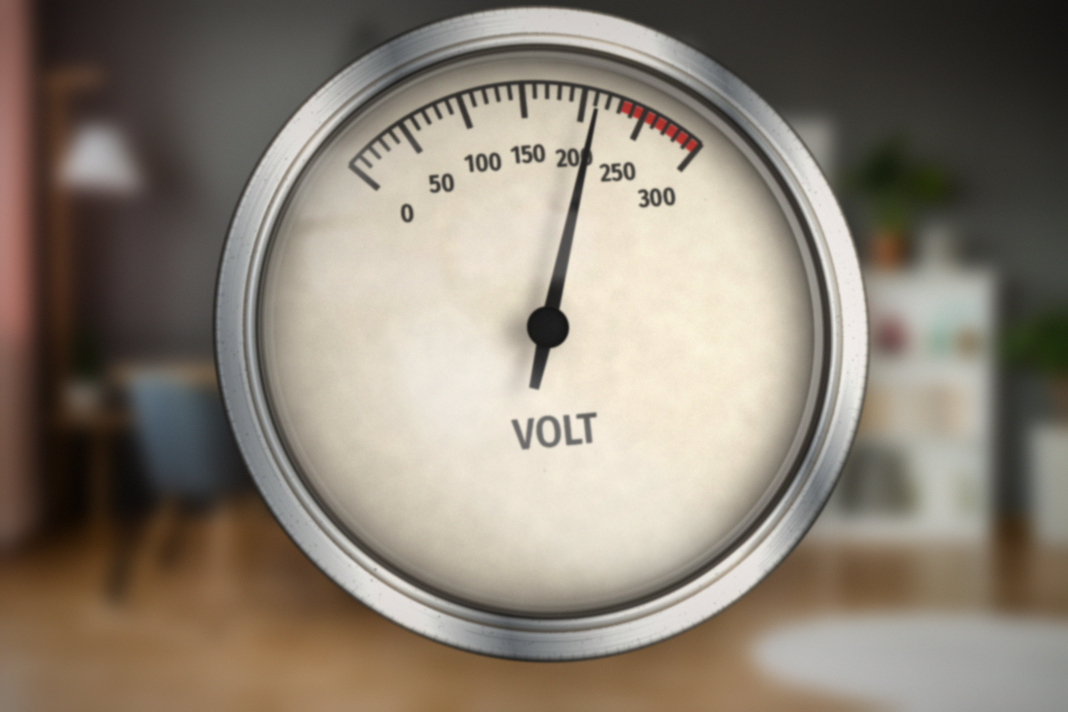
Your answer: 210 V
